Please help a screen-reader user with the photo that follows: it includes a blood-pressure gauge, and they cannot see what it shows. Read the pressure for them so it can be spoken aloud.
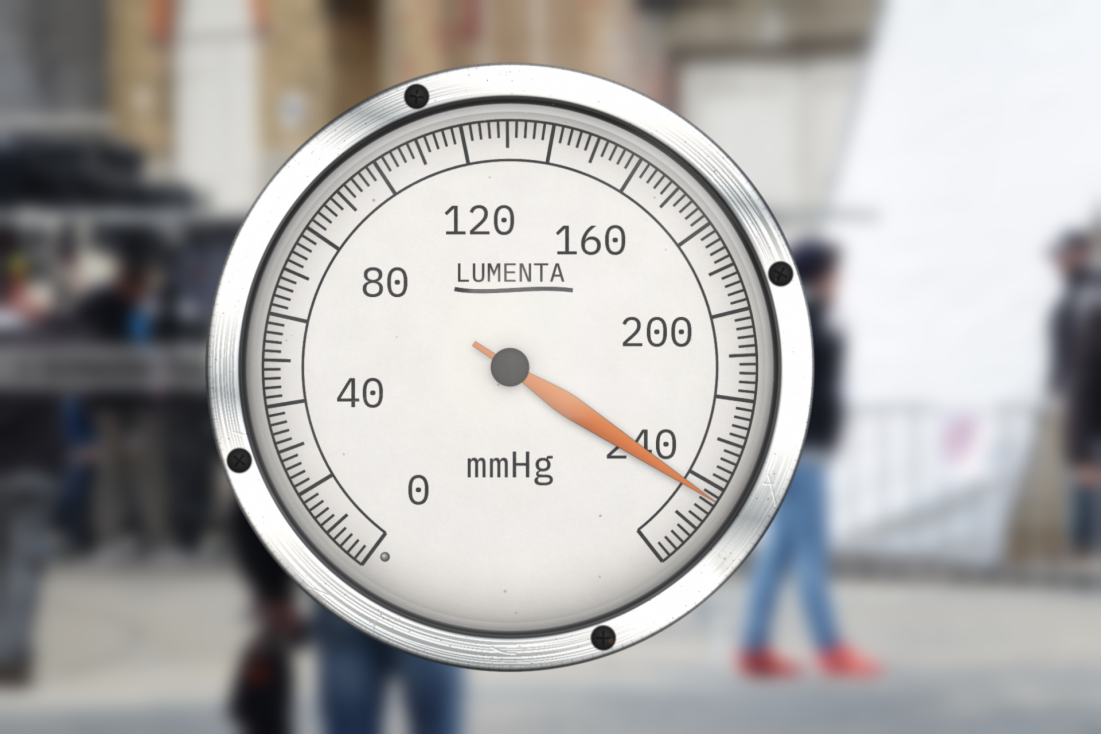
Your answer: 243 mmHg
